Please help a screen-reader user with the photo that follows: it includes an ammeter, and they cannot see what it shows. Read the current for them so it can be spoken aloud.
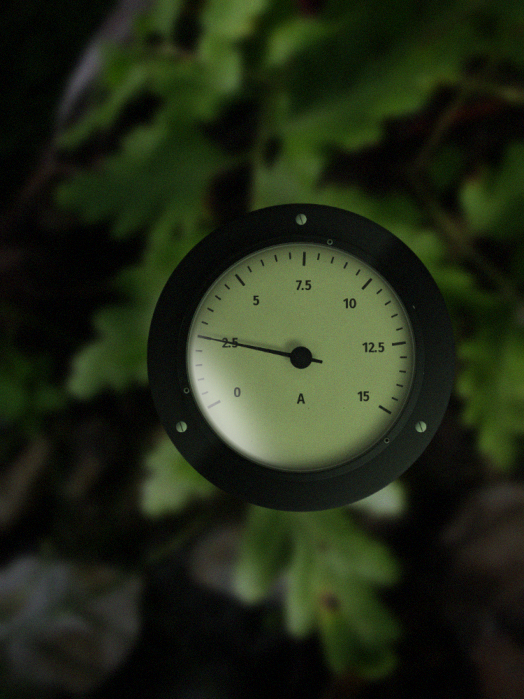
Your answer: 2.5 A
